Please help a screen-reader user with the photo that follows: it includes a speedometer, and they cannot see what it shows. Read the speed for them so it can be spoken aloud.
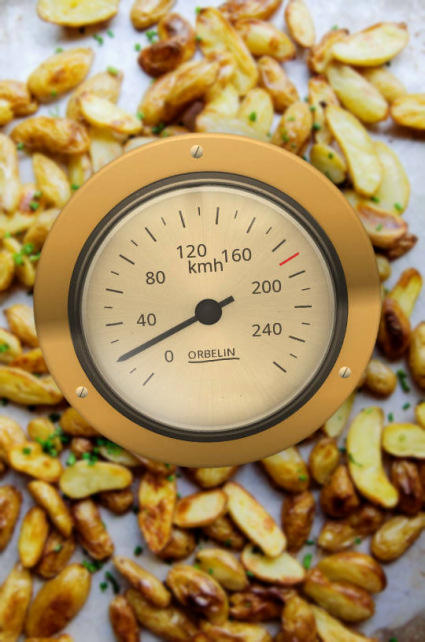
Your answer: 20 km/h
